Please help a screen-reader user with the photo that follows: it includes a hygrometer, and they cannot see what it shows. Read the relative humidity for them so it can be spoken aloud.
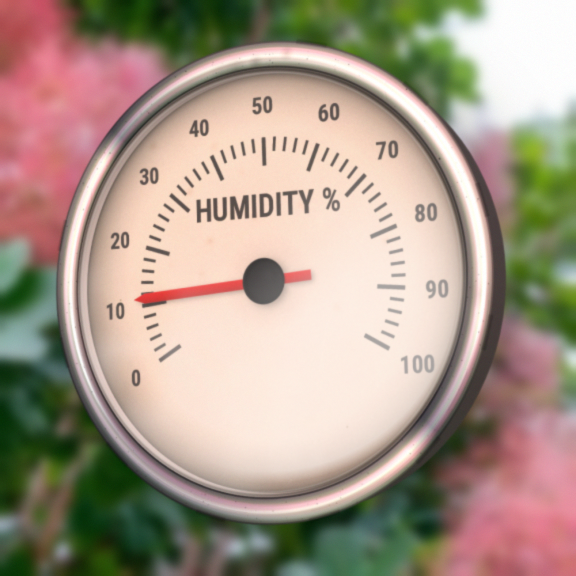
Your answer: 11 %
